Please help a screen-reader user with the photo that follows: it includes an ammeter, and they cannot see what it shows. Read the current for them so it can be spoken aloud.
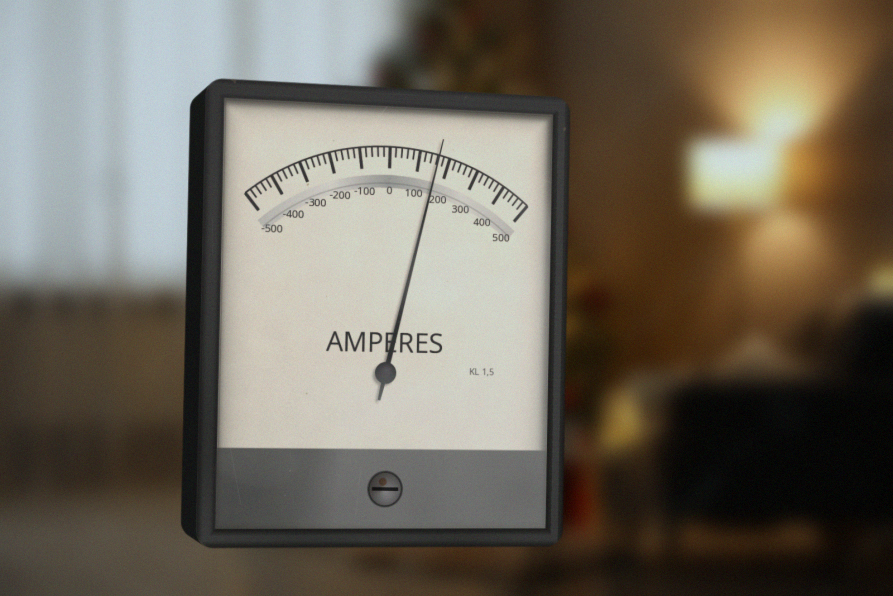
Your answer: 160 A
